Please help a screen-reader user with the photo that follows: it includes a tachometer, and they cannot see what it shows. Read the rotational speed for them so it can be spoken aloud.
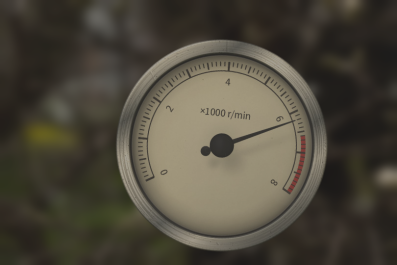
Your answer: 6200 rpm
